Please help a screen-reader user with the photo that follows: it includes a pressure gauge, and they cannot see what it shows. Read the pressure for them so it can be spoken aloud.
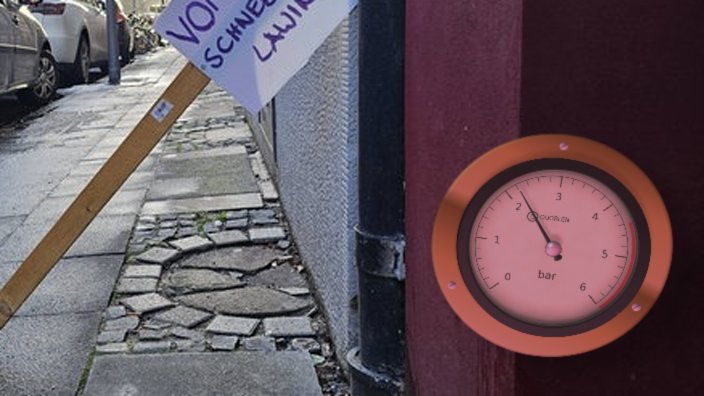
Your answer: 2.2 bar
